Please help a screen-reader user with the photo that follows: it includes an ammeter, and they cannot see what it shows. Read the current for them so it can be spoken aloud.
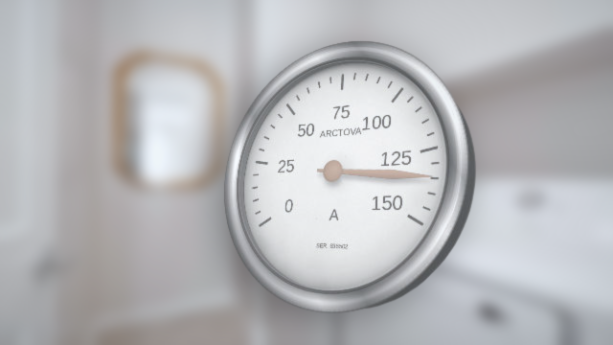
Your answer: 135 A
